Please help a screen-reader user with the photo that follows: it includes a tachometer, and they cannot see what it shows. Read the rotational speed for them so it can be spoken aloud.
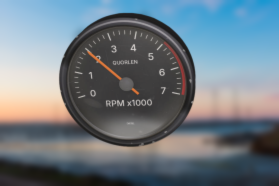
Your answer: 2000 rpm
